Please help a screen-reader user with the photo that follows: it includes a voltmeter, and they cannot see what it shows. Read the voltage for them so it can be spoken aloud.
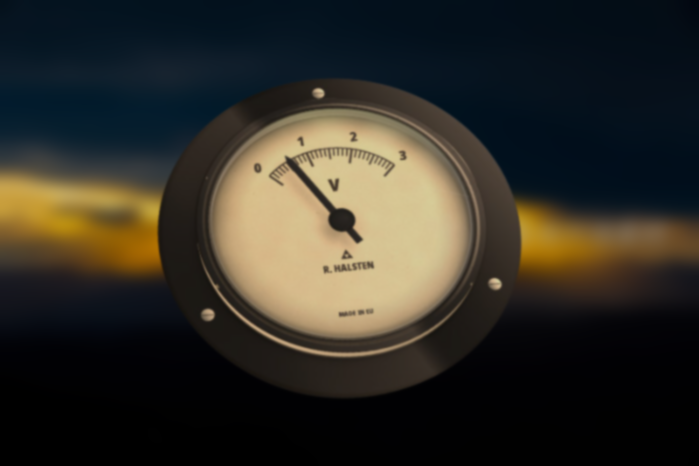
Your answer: 0.5 V
